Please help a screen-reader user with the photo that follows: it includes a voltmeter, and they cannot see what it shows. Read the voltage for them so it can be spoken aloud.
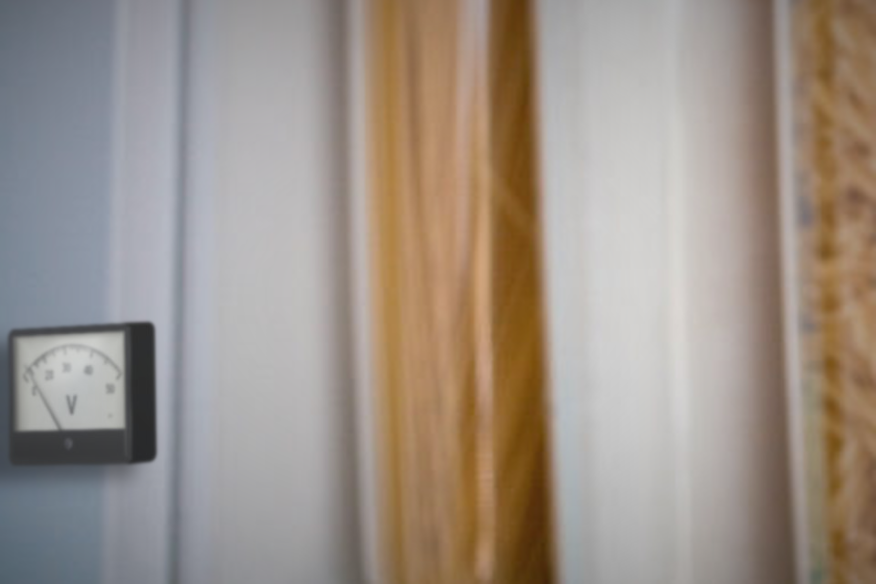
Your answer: 10 V
